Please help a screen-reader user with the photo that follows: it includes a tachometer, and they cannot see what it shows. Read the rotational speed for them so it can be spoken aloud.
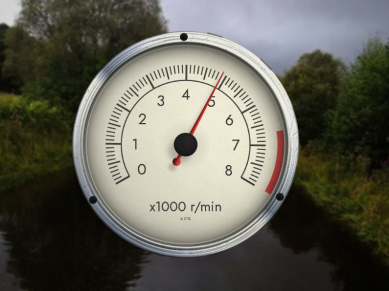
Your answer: 4900 rpm
